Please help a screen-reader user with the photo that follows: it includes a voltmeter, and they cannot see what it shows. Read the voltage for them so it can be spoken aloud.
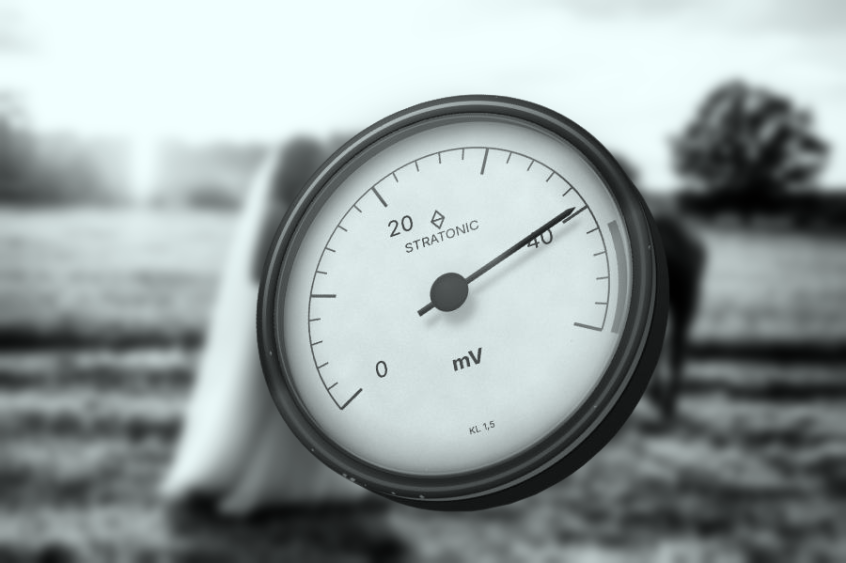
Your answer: 40 mV
